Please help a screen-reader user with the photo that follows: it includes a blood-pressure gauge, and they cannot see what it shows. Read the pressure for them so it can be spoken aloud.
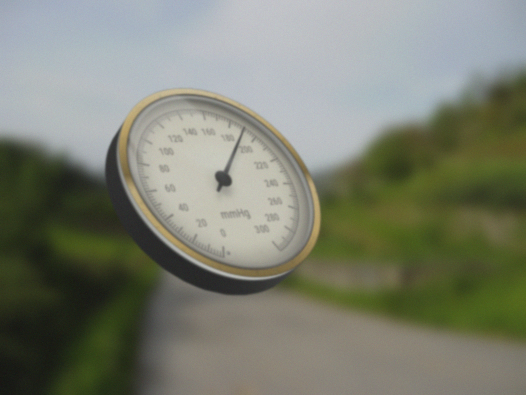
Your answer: 190 mmHg
